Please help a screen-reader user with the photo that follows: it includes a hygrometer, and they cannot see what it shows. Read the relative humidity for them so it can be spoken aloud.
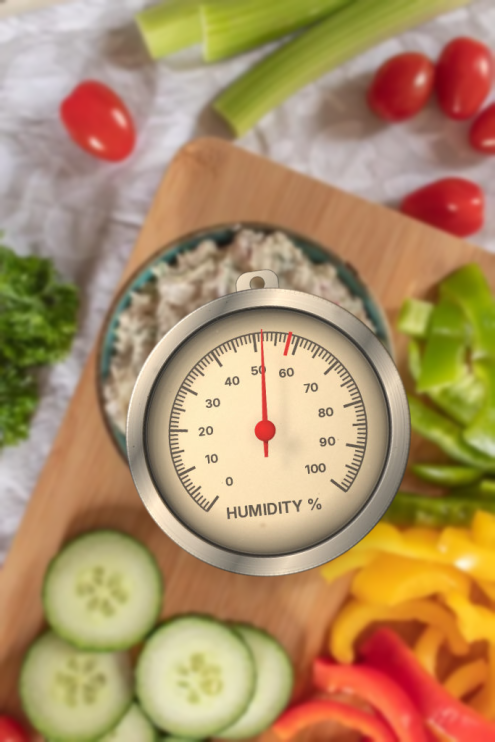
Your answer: 52 %
